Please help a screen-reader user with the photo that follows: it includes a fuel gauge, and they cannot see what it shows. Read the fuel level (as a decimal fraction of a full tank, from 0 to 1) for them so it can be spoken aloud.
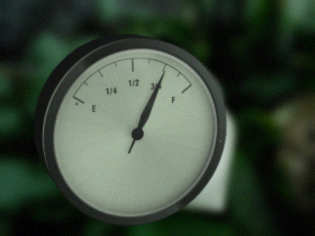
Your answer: 0.75
